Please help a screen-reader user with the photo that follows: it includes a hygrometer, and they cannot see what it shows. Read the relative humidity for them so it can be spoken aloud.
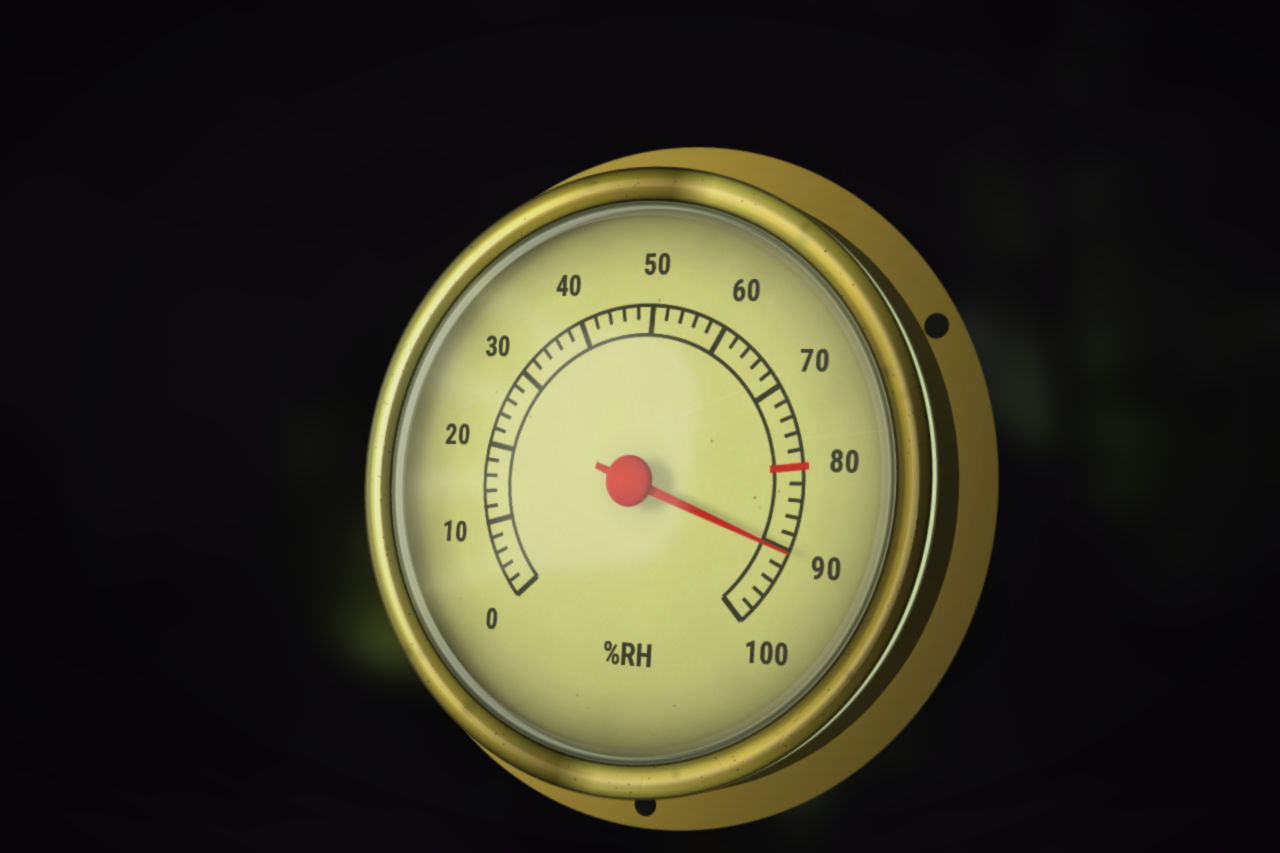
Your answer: 90 %
